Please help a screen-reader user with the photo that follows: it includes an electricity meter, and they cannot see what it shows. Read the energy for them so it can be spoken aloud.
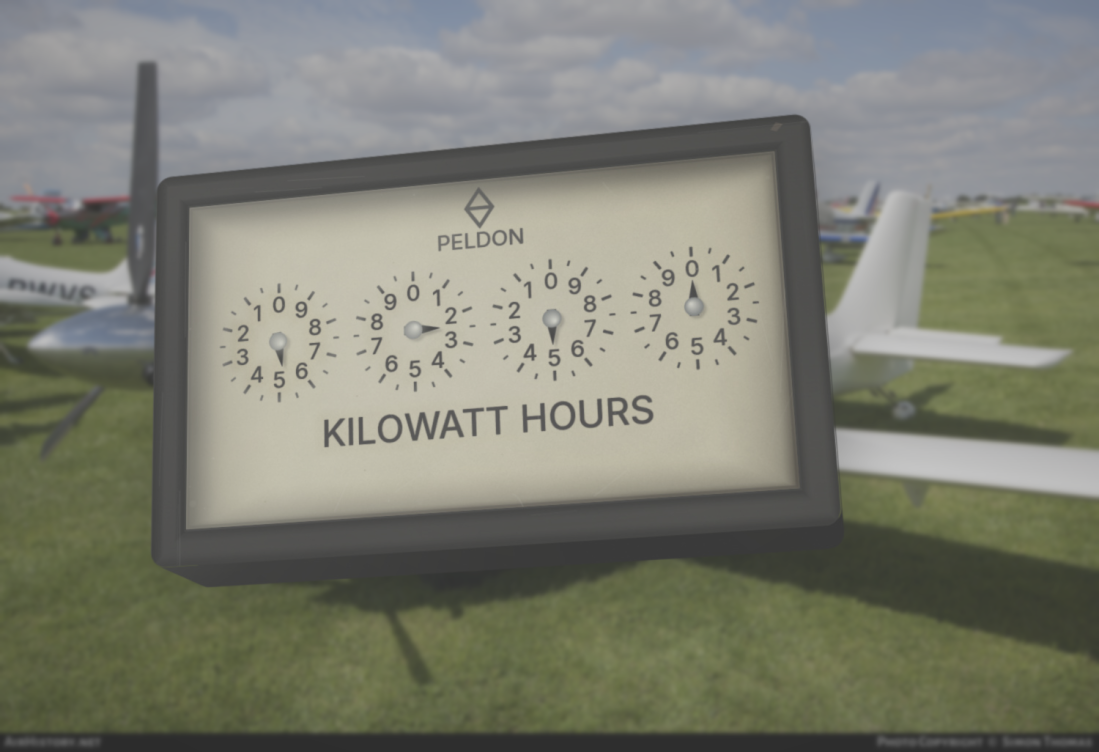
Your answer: 5250 kWh
